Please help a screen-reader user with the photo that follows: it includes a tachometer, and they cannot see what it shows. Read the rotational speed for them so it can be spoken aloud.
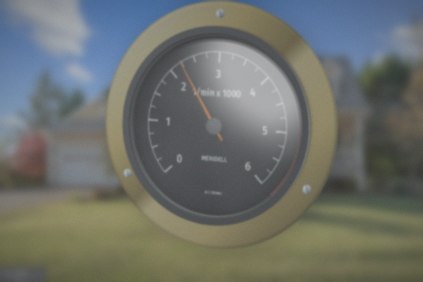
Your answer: 2250 rpm
